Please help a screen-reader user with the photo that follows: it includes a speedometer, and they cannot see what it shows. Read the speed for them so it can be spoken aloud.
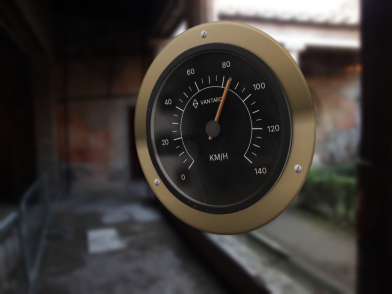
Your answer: 85 km/h
